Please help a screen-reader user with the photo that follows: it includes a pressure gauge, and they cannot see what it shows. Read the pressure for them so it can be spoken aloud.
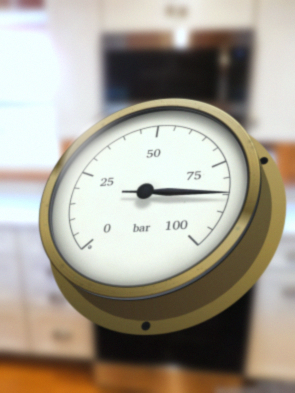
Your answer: 85 bar
